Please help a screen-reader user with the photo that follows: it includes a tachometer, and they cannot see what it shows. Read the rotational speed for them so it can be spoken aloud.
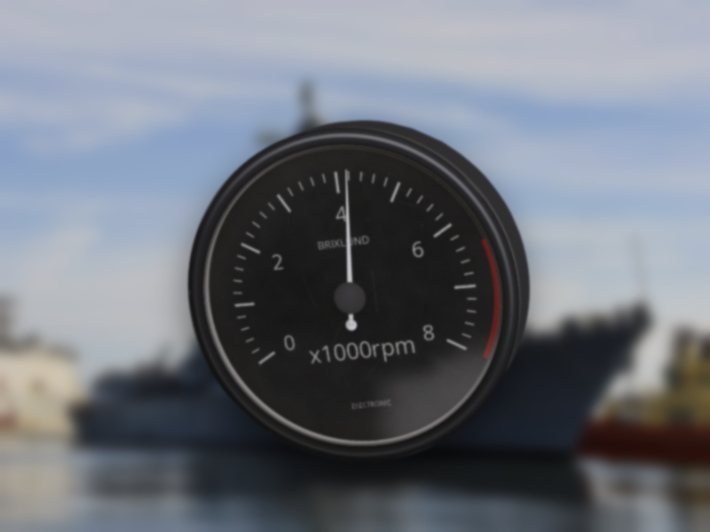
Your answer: 4200 rpm
